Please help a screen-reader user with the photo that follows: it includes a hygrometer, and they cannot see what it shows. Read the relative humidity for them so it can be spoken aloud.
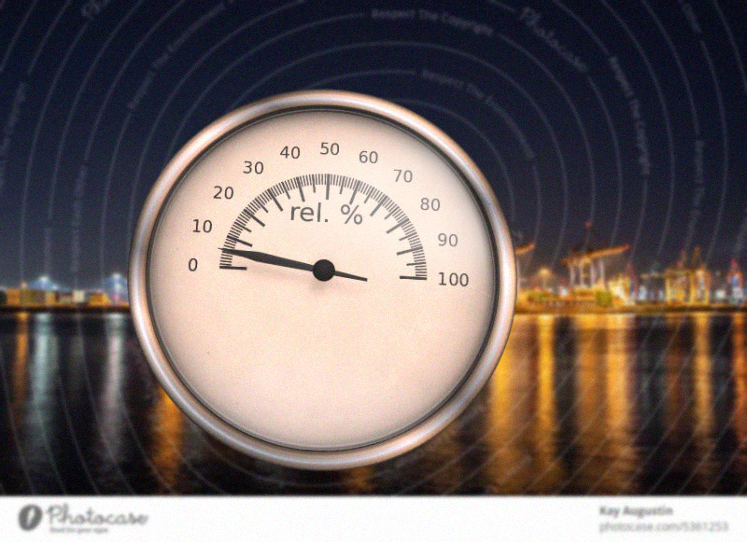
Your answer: 5 %
